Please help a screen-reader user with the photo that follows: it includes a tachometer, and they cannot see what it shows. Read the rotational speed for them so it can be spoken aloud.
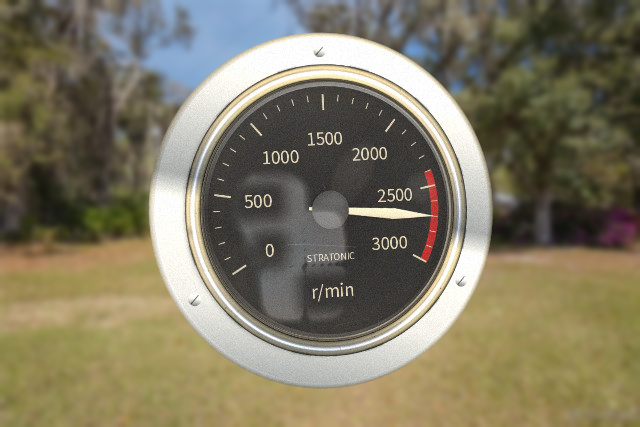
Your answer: 2700 rpm
